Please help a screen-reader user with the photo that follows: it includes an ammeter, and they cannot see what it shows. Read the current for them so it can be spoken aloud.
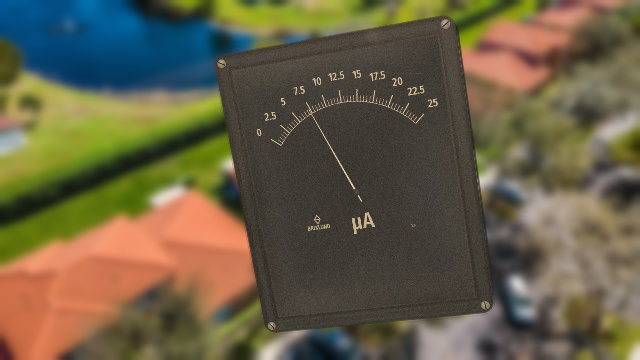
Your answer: 7.5 µA
